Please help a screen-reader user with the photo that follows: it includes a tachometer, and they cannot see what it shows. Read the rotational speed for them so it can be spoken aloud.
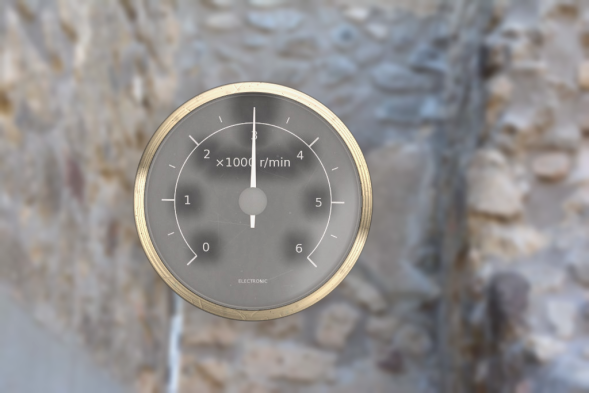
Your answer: 3000 rpm
